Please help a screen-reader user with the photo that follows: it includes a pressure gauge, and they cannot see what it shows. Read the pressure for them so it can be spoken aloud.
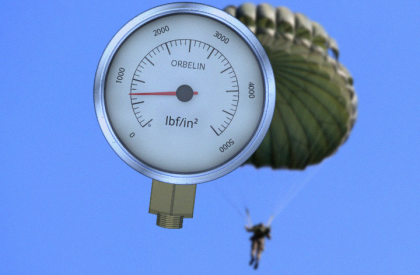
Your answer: 700 psi
